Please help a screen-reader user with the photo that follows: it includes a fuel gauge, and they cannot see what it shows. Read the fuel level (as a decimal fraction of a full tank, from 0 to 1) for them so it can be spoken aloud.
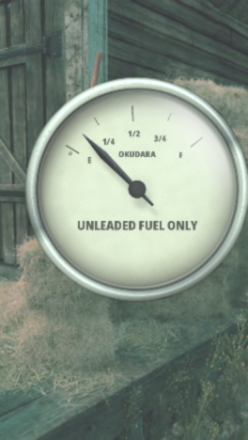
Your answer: 0.125
